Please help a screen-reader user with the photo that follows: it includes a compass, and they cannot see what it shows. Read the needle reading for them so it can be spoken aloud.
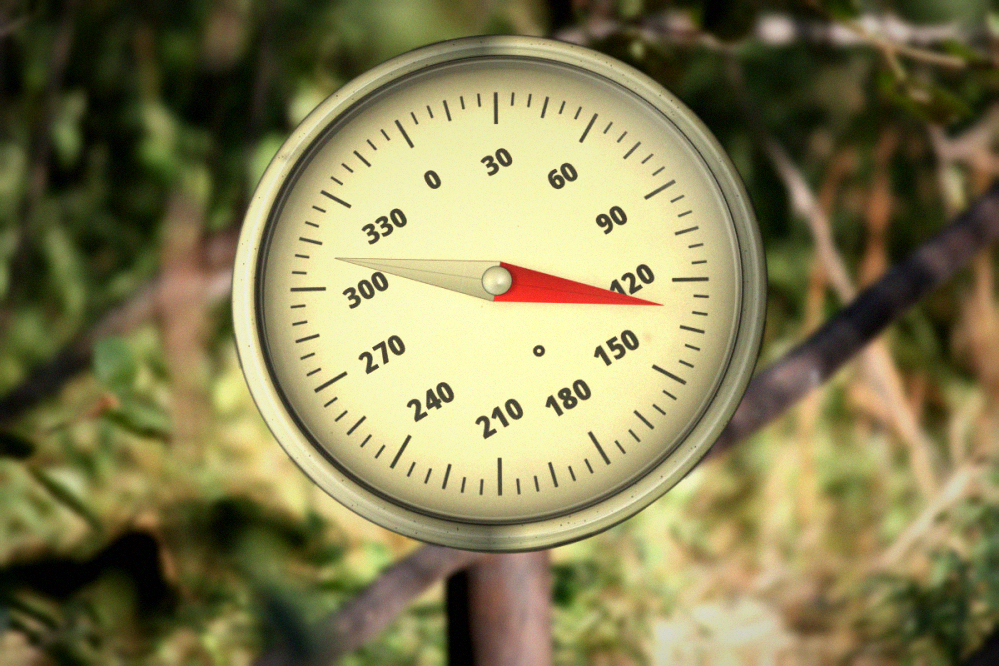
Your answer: 130 °
